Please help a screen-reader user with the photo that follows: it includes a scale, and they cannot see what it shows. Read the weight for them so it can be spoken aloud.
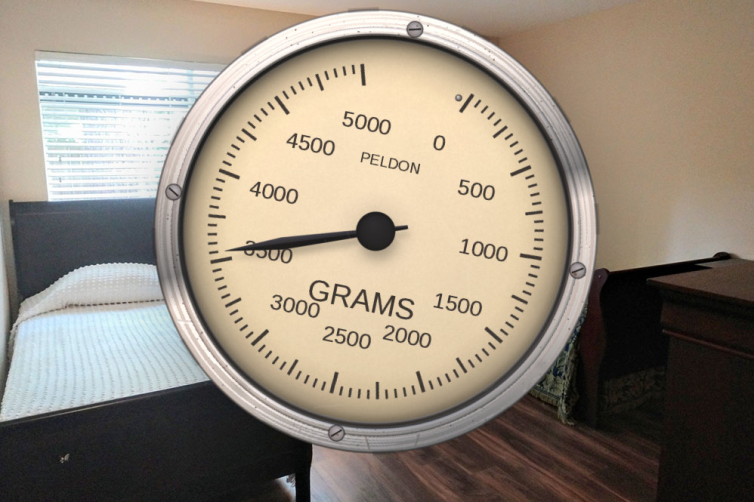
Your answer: 3550 g
